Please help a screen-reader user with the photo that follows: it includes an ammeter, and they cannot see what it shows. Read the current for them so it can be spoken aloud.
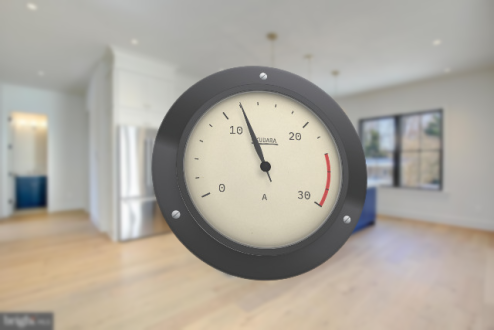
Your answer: 12 A
